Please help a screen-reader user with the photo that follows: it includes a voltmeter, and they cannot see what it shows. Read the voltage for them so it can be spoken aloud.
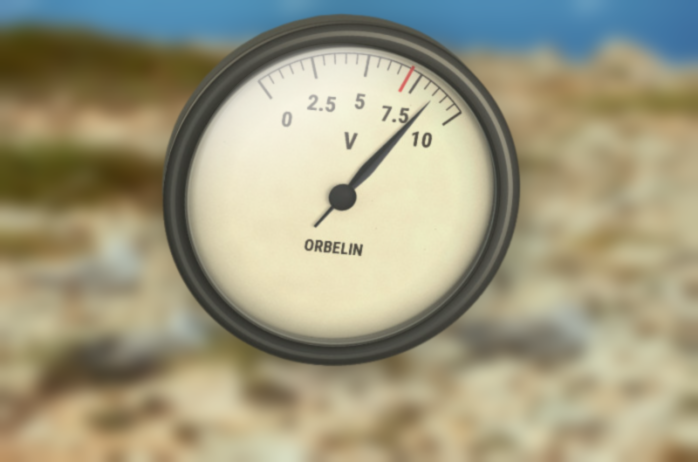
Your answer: 8.5 V
